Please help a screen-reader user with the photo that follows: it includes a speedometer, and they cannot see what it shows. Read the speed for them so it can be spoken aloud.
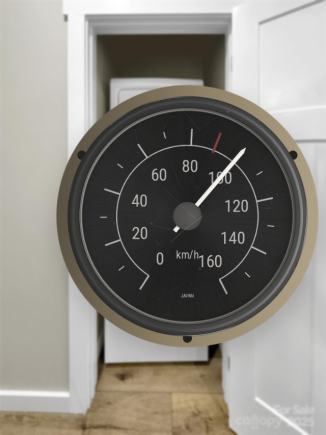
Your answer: 100 km/h
